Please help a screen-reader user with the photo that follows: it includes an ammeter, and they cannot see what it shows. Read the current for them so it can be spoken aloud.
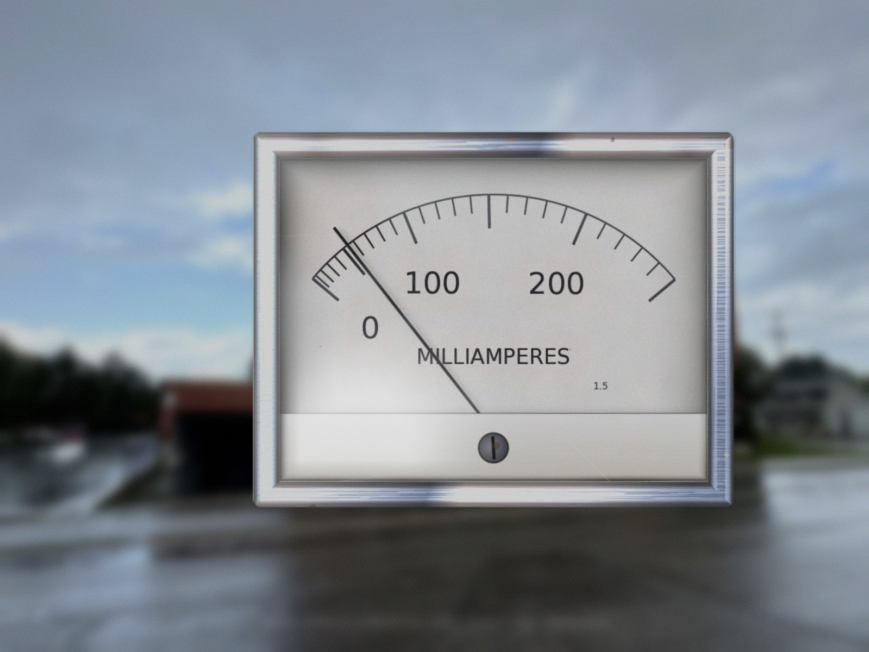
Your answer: 55 mA
